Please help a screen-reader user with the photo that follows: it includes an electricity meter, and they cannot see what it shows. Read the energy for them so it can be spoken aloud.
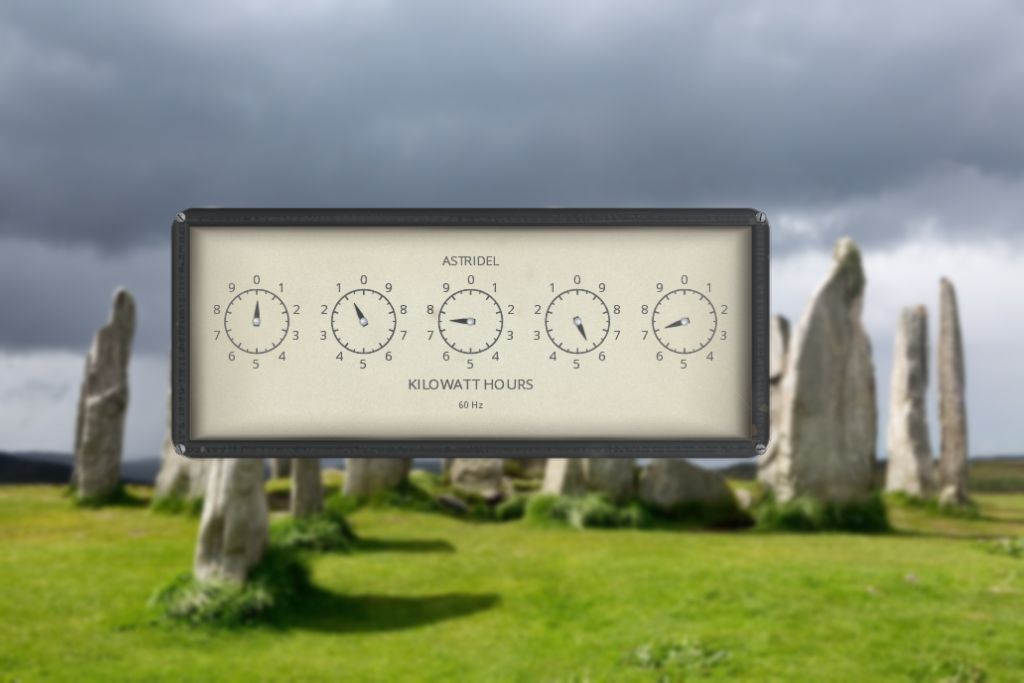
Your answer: 757 kWh
